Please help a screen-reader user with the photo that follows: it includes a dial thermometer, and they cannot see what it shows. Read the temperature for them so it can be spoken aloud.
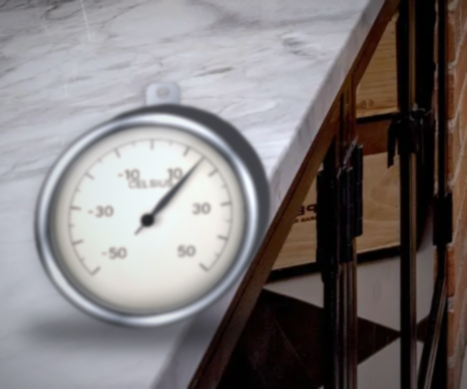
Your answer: 15 °C
